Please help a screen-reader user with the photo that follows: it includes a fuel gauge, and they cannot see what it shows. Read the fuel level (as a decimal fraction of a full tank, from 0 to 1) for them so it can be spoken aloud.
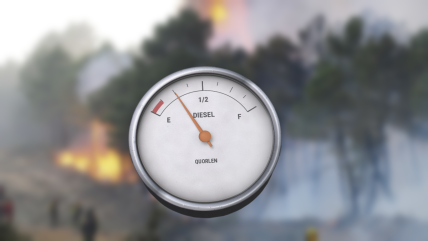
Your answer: 0.25
